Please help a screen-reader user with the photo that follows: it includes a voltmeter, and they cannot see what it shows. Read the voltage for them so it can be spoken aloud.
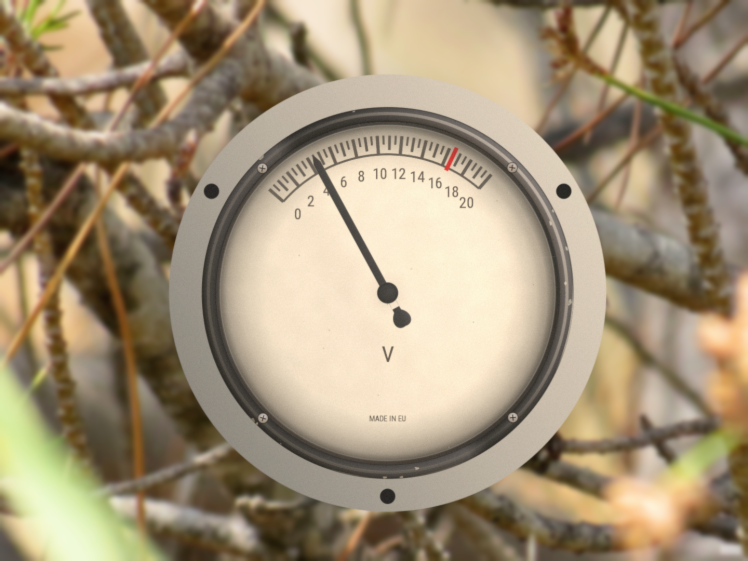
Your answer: 4.5 V
